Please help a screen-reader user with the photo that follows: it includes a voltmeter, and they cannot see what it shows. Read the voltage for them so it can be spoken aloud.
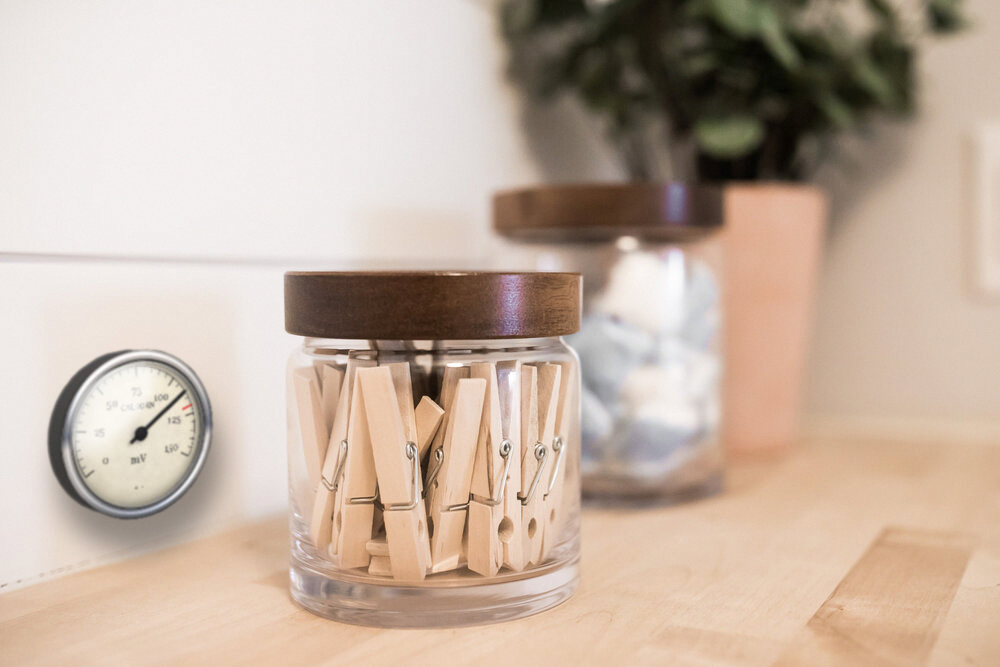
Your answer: 110 mV
